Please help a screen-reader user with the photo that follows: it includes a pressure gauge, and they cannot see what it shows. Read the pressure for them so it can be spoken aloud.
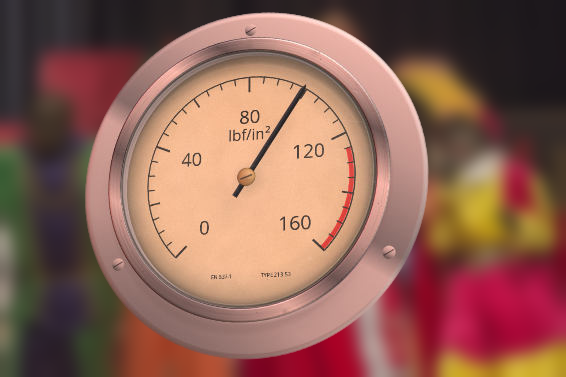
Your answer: 100 psi
